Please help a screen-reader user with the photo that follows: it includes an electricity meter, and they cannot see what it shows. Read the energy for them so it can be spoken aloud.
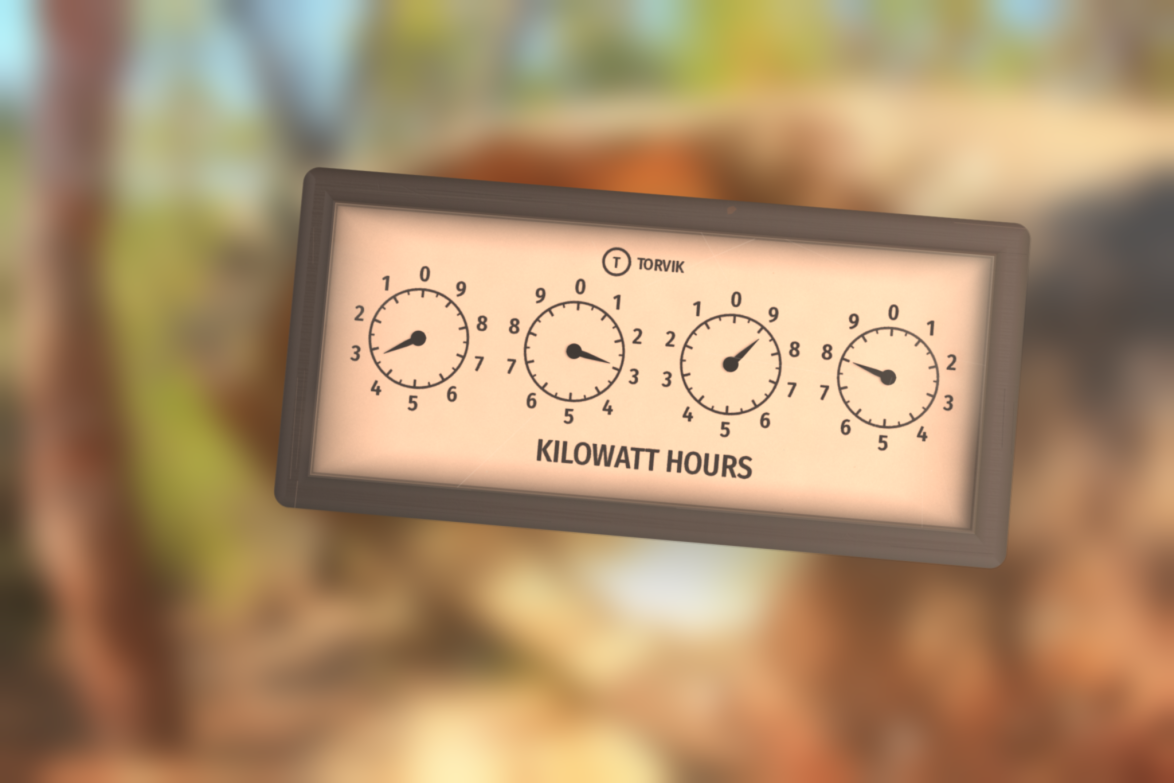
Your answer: 3288 kWh
